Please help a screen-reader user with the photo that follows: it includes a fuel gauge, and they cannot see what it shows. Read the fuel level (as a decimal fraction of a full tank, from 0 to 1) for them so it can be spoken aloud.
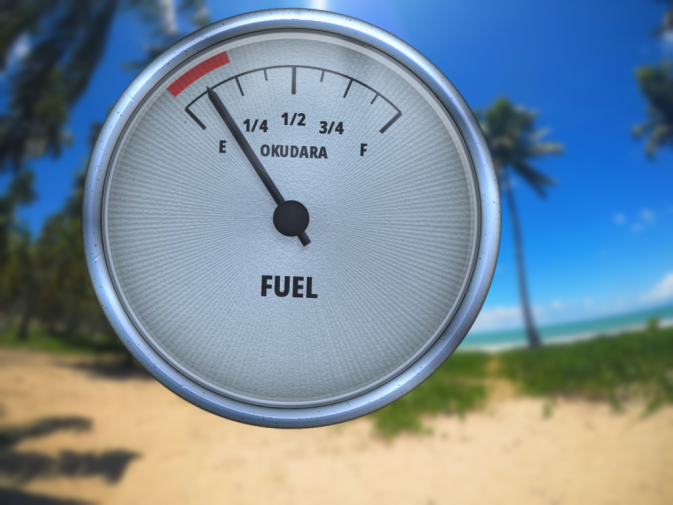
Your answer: 0.125
